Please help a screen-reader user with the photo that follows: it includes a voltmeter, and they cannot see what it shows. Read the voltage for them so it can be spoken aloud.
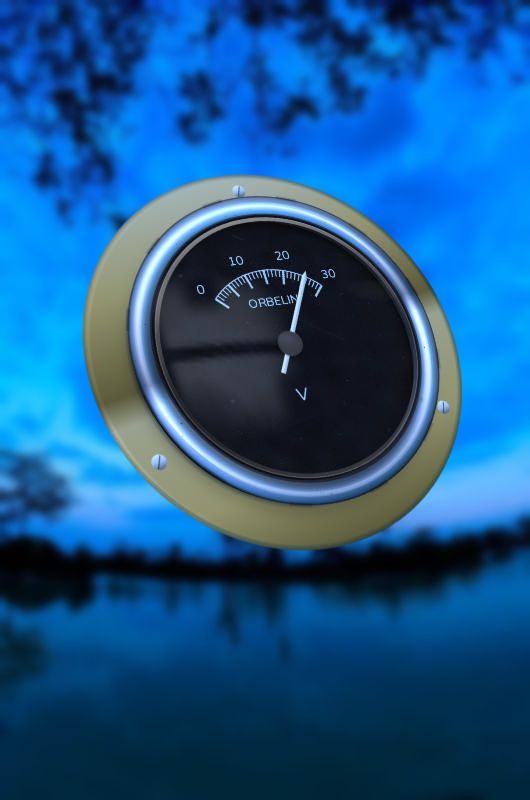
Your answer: 25 V
